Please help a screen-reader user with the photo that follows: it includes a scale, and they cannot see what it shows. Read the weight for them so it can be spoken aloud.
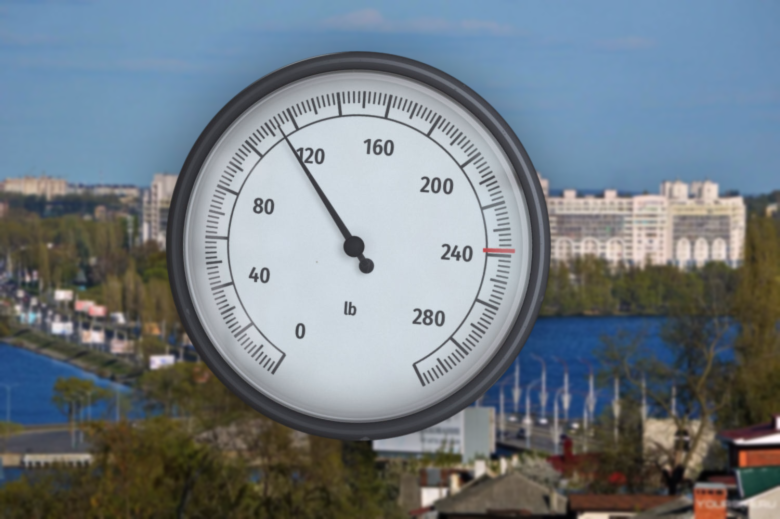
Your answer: 114 lb
